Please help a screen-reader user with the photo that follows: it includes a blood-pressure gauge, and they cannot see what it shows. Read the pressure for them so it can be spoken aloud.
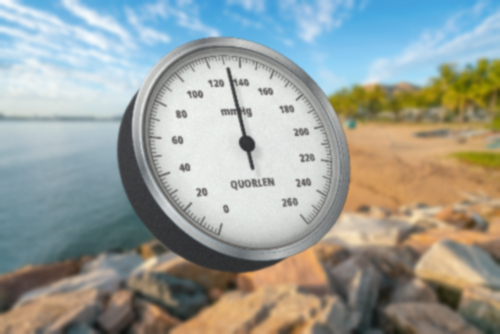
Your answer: 130 mmHg
